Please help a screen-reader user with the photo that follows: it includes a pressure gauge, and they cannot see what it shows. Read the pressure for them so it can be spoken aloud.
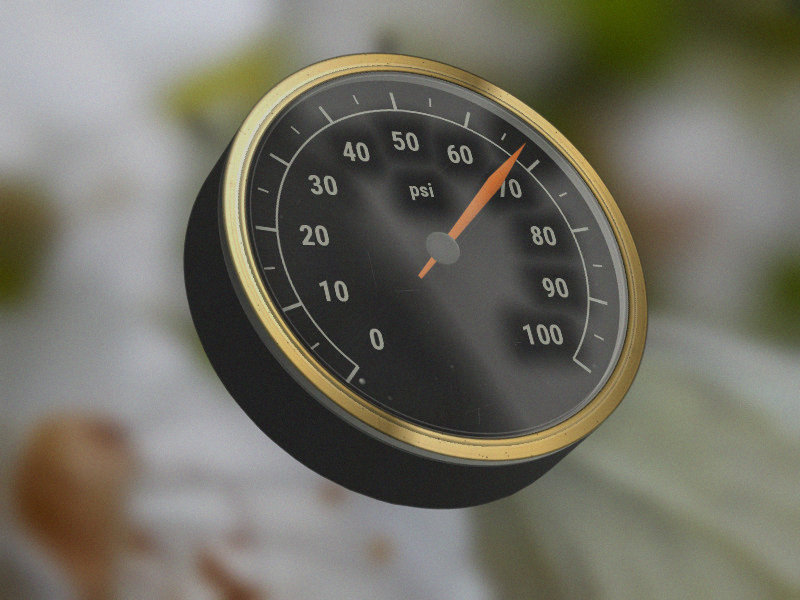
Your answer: 67.5 psi
